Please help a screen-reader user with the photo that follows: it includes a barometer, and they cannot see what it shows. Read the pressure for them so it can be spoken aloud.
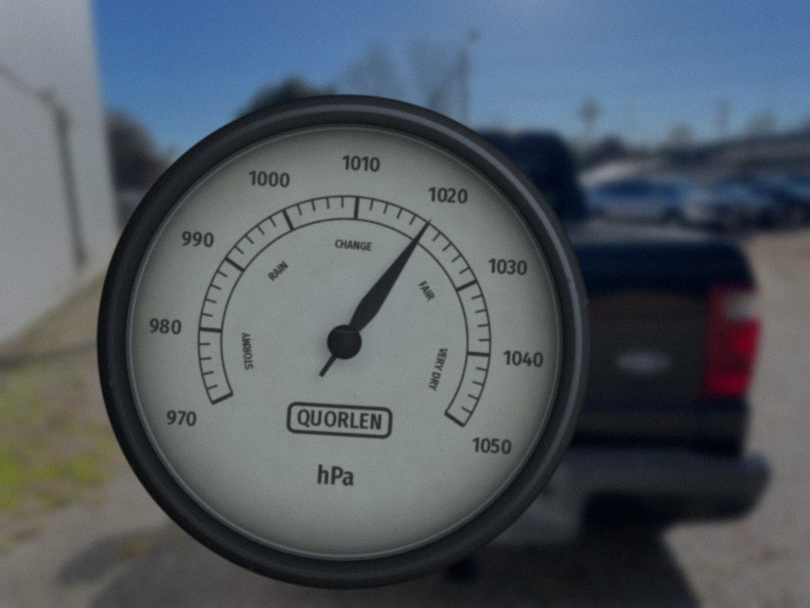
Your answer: 1020 hPa
